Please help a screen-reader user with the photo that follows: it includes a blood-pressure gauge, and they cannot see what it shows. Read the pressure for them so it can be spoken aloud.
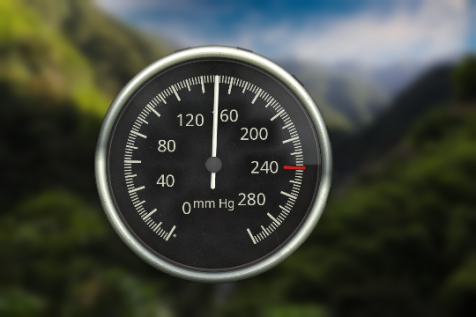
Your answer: 150 mmHg
